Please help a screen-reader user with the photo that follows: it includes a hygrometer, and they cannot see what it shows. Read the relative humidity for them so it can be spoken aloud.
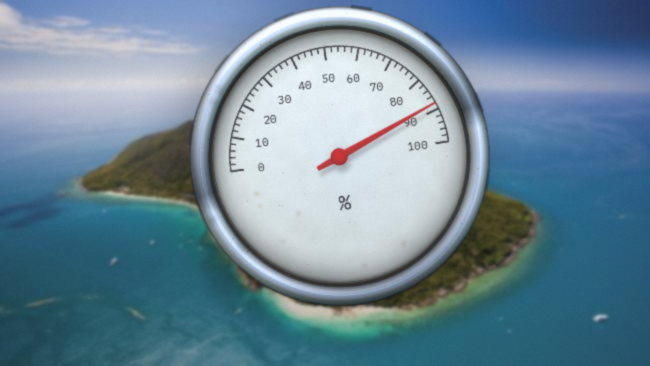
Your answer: 88 %
